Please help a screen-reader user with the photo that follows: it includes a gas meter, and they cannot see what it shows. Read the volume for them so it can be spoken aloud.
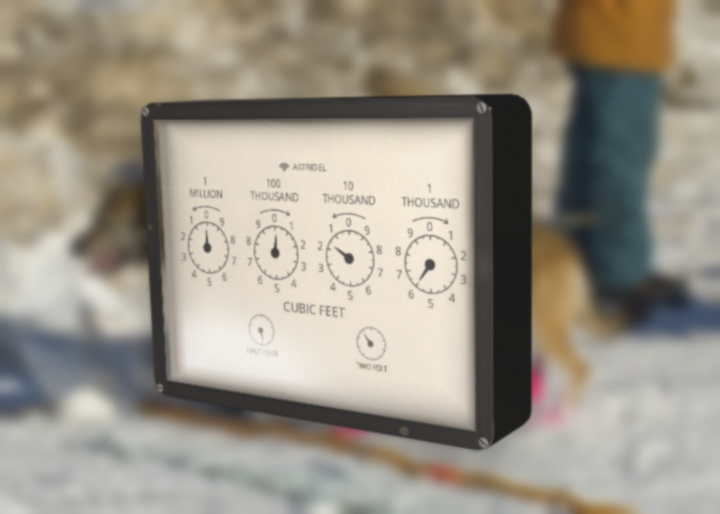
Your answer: 1600 ft³
